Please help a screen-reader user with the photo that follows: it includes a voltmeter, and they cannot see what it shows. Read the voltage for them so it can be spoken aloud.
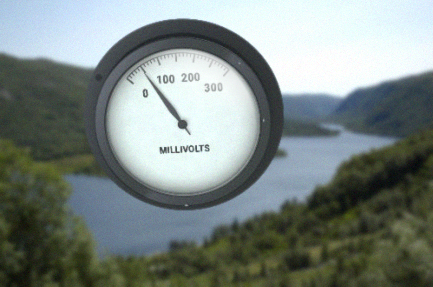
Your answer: 50 mV
